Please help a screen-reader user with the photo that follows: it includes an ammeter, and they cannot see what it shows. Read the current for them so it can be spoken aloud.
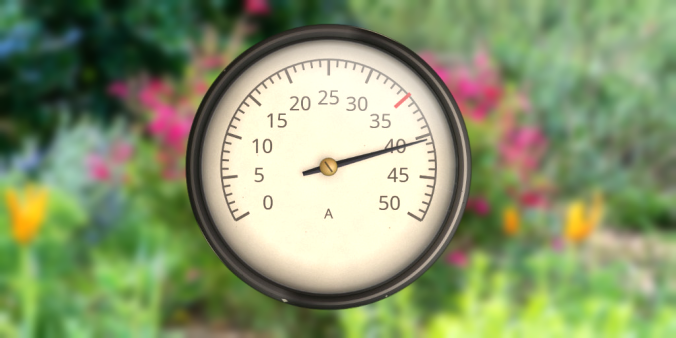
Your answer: 40.5 A
